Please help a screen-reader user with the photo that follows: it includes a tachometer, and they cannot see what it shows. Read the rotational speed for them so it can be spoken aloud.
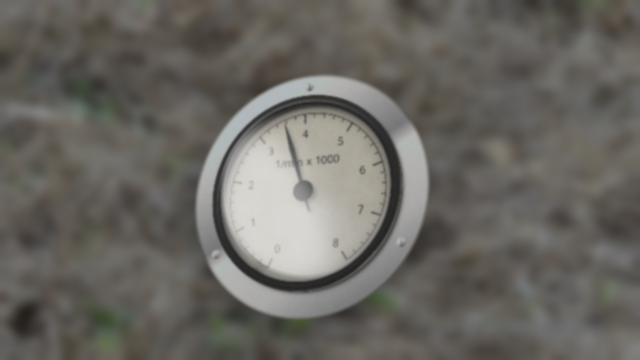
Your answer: 3600 rpm
